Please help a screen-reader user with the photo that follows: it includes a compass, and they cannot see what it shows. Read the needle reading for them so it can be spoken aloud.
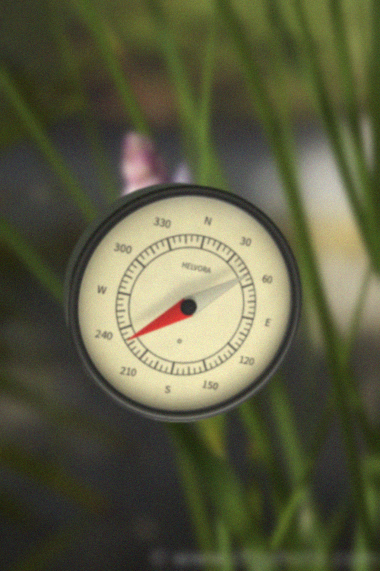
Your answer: 230 °
